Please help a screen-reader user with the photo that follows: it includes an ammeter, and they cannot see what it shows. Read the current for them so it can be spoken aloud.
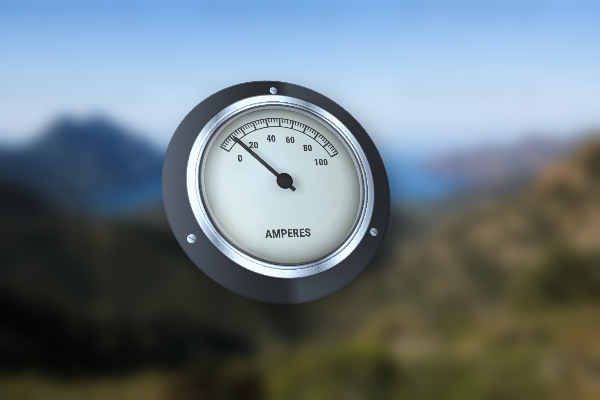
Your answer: 10 A
